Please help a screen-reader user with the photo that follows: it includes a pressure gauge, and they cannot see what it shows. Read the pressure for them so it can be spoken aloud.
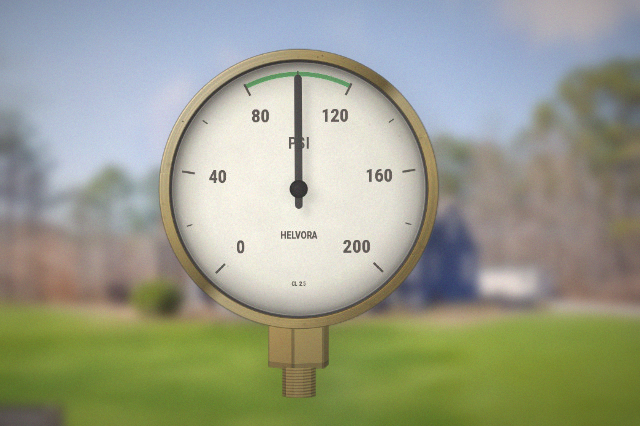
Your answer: 100 psi
